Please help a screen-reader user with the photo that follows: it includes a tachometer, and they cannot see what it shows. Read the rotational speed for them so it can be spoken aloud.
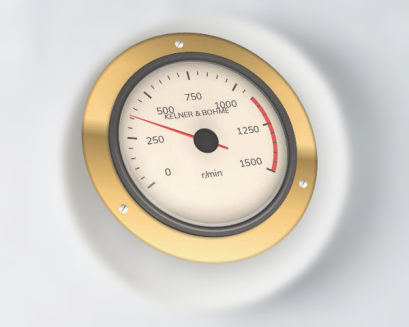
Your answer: 350 rpm
